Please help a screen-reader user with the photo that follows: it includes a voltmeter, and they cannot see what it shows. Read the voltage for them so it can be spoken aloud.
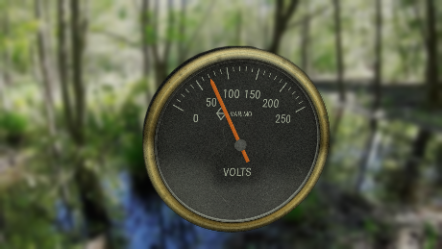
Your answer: 70 V
